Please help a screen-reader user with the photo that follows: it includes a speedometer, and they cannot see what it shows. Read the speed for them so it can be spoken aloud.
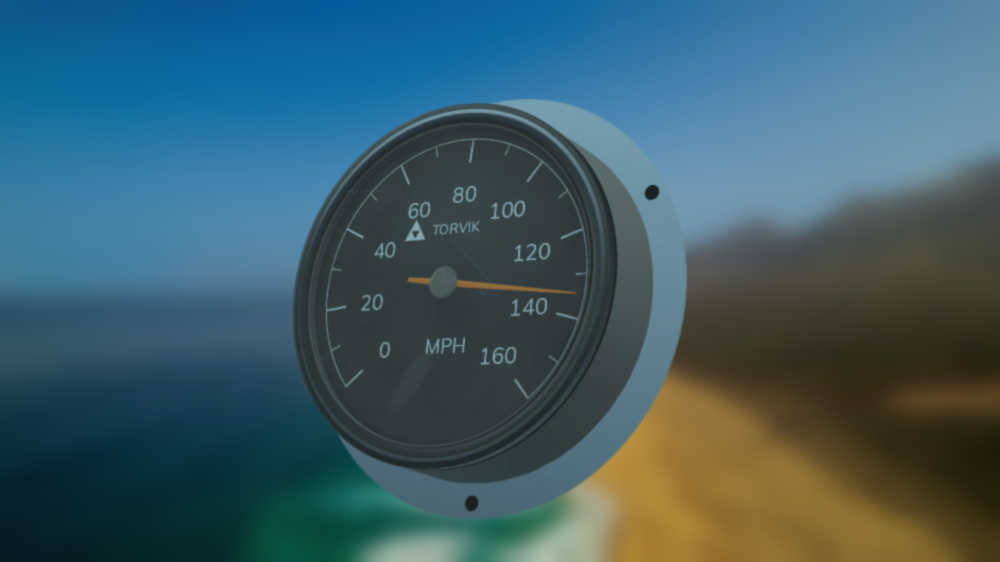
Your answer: 135 mph
